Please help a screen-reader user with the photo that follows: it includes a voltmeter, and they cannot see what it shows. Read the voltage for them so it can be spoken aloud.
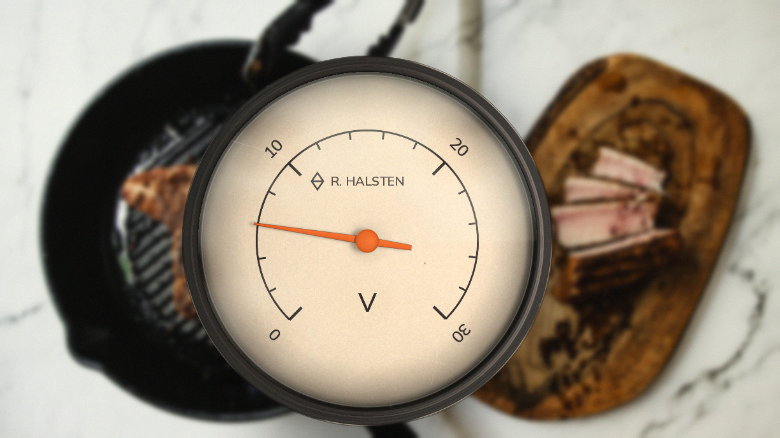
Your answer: 6 V
